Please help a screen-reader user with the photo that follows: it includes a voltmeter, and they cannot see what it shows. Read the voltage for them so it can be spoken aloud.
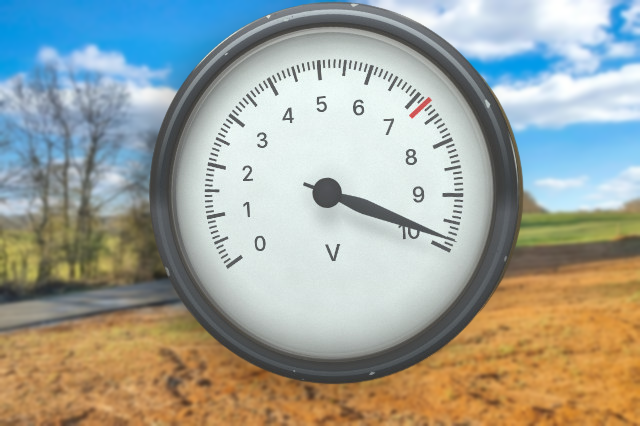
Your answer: 9.8 V
